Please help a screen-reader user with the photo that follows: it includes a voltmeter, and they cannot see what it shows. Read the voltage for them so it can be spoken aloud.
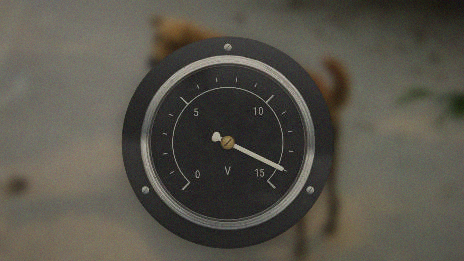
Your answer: 14 V
